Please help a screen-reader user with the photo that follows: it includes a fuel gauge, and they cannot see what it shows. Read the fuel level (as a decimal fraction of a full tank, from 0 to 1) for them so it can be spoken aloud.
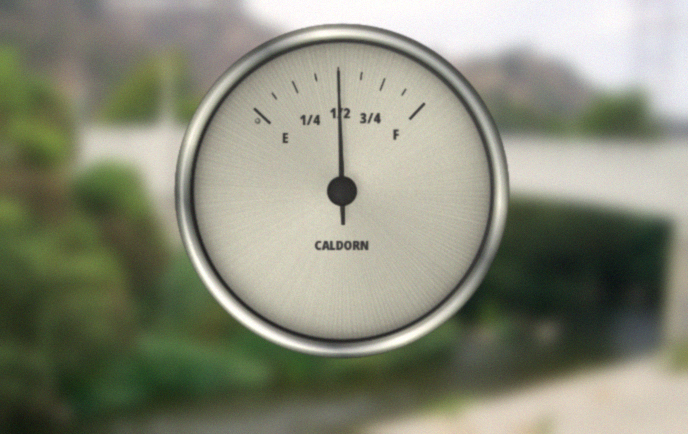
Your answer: 0.5
